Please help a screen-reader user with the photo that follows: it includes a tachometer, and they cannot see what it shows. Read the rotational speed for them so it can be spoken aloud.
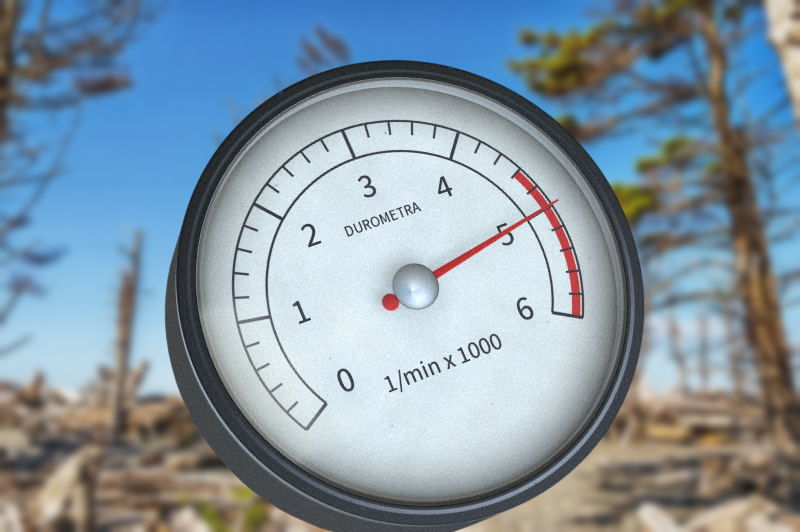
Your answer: 5000 rpm
